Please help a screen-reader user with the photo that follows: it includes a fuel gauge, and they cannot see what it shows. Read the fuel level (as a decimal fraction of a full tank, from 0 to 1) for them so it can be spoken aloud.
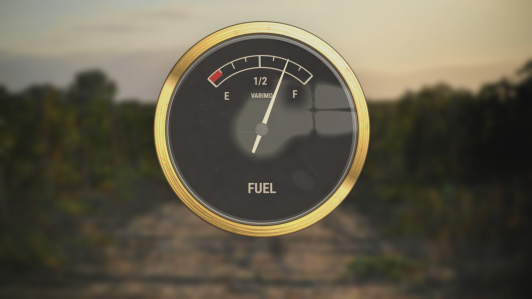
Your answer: 0.75
